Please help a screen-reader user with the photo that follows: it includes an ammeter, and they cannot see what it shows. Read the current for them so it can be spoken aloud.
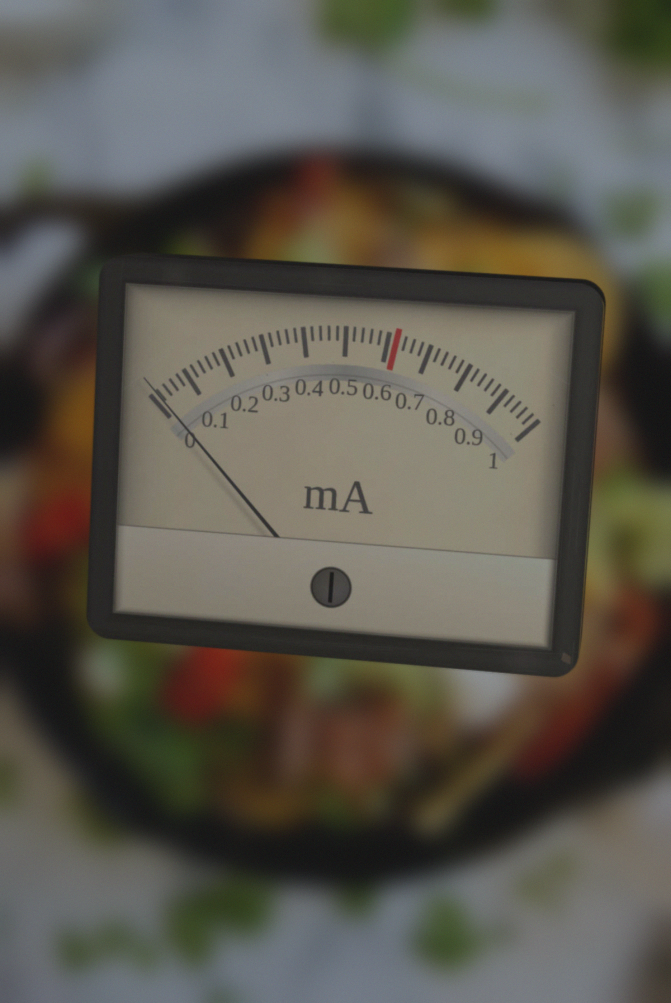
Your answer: 0.02 mA
